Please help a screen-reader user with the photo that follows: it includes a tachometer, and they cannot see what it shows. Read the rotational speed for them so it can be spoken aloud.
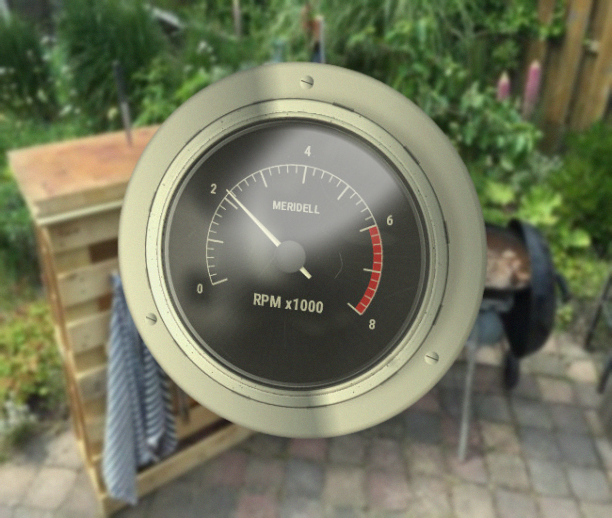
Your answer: 2200 rpm
